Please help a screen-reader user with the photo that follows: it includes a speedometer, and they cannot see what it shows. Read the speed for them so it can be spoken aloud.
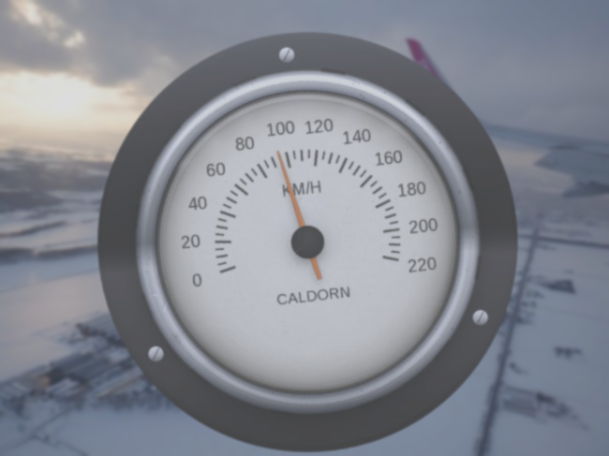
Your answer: 95 km/h
